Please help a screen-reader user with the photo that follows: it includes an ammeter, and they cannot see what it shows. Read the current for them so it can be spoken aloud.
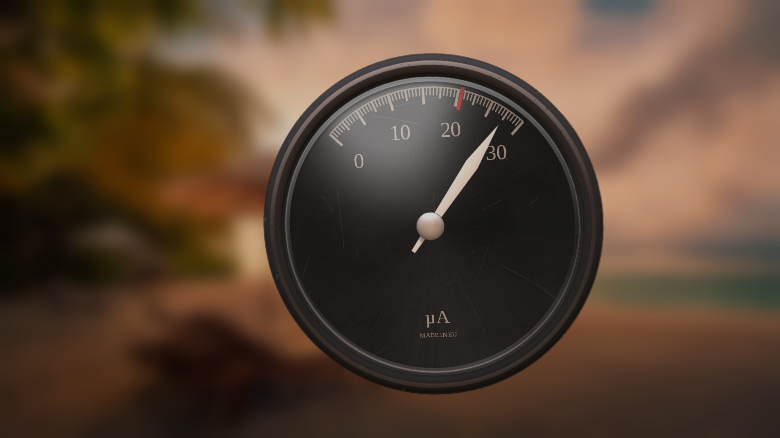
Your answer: 27.5 µA
